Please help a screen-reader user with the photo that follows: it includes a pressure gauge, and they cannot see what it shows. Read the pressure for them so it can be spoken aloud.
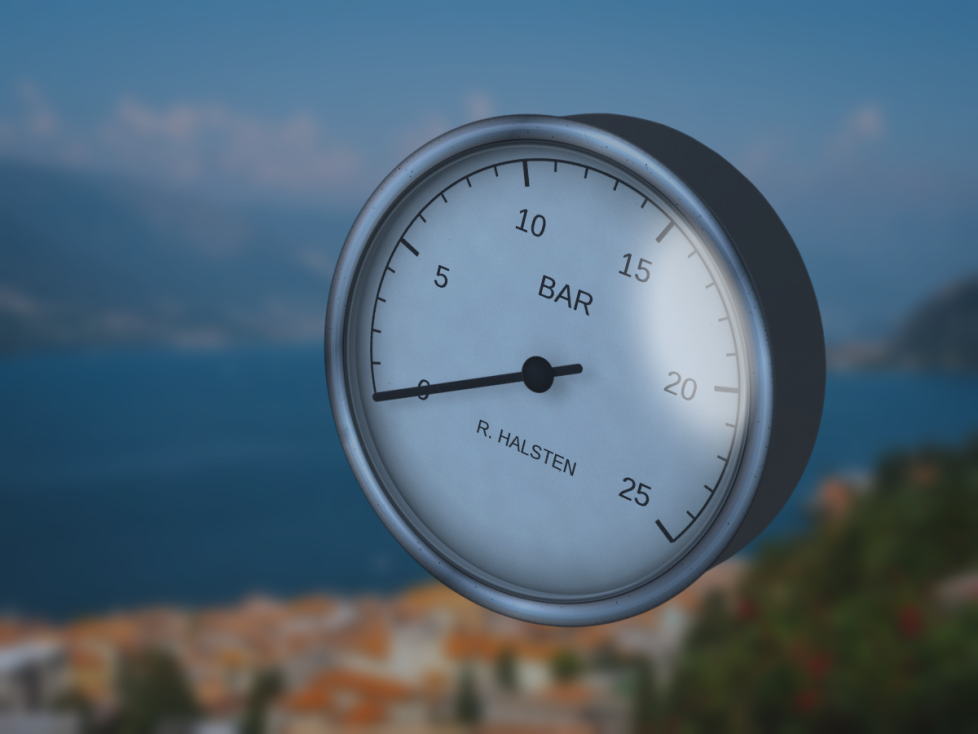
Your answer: 0 bar
